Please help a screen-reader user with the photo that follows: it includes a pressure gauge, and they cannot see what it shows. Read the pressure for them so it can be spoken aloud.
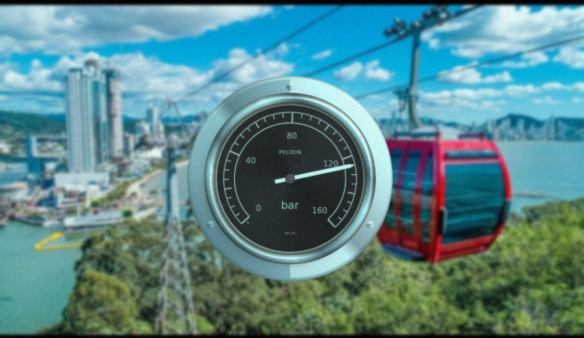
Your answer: 125 bar
